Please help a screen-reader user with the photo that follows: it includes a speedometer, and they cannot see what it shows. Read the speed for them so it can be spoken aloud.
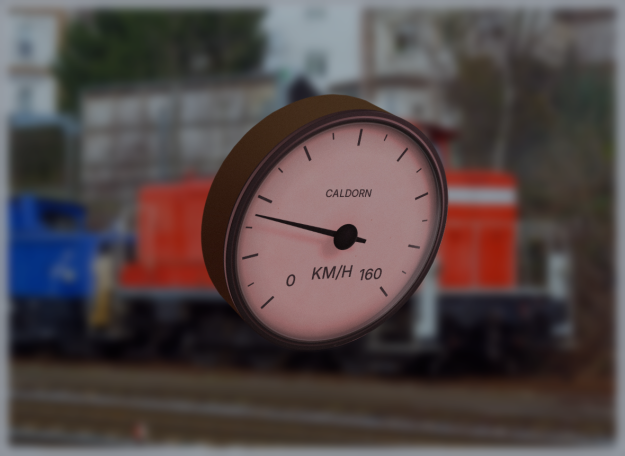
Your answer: 35 km/h
